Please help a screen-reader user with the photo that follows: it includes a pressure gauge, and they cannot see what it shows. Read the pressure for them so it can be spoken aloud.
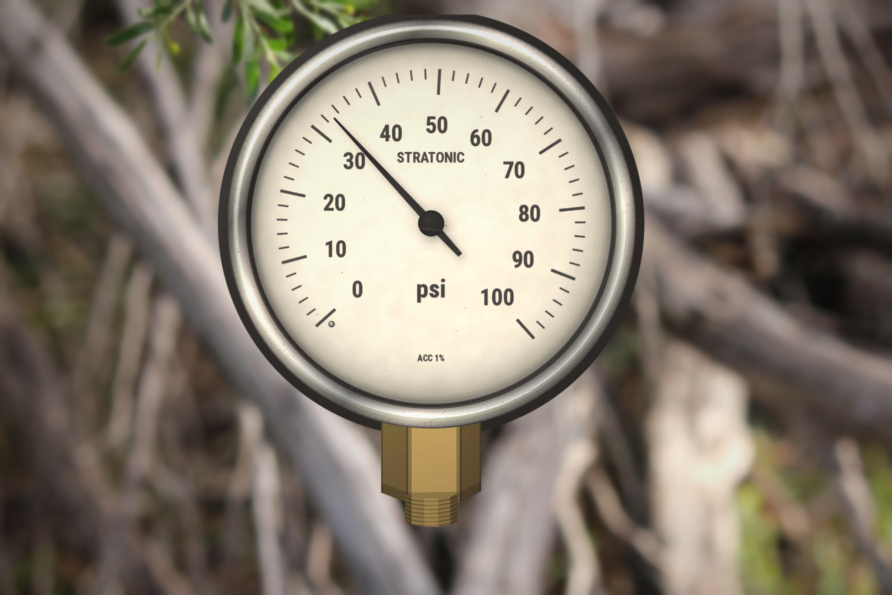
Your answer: 33 psi
